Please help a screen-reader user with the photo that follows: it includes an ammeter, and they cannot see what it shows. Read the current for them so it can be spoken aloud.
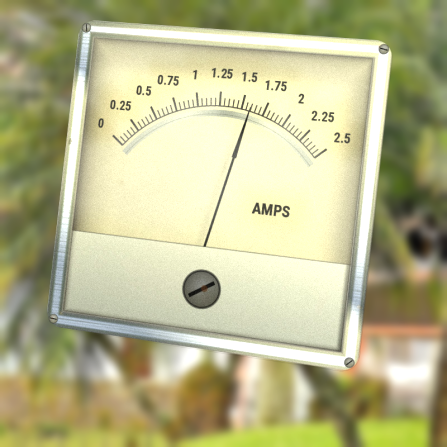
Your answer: 1.6 A
